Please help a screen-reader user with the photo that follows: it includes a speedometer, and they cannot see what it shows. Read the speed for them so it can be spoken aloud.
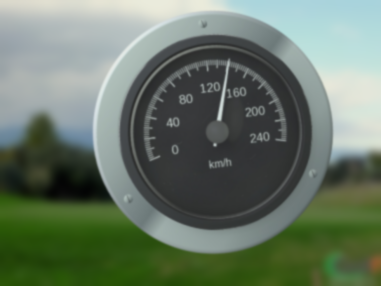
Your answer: 140 km/h
